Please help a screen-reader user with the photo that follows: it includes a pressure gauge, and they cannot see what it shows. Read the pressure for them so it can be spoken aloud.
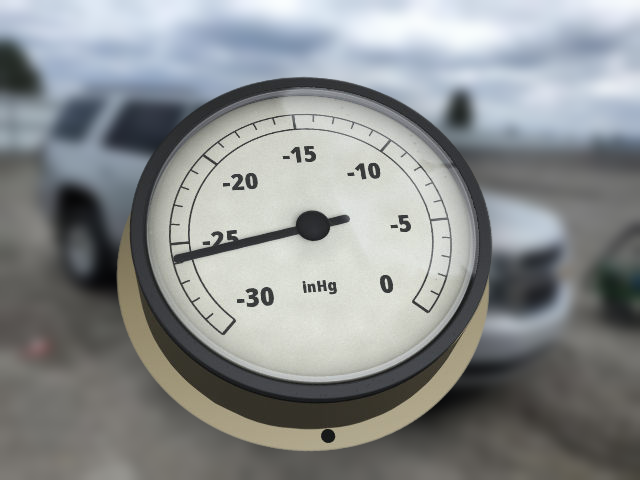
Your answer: -26 inHg
